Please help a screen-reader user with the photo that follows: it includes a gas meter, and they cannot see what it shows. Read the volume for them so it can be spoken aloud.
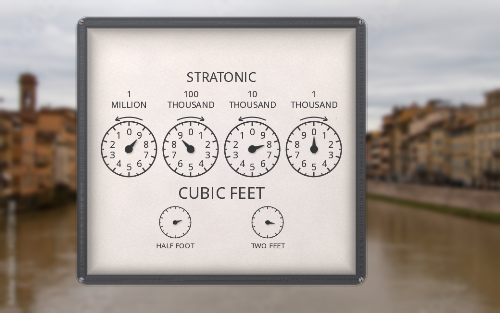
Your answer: 888000 ft³
